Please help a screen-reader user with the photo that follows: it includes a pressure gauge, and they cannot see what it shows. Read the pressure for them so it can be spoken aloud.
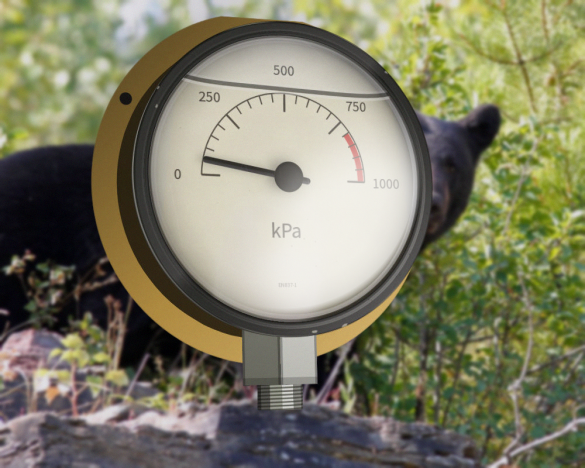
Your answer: 50 kPa
